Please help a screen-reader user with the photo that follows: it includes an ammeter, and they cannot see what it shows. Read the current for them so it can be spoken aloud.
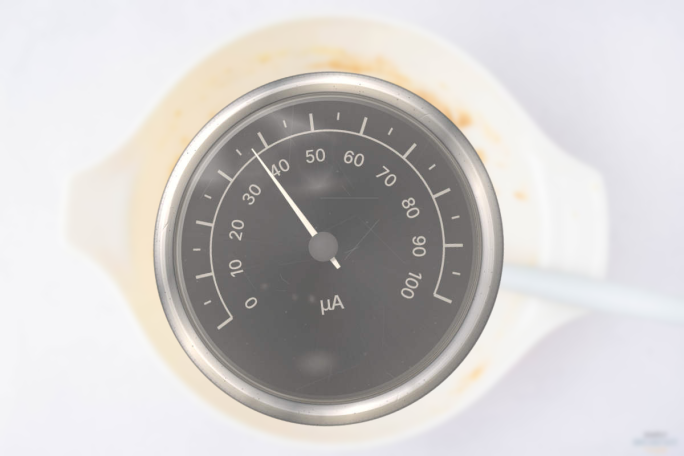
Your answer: 37.5 µA
